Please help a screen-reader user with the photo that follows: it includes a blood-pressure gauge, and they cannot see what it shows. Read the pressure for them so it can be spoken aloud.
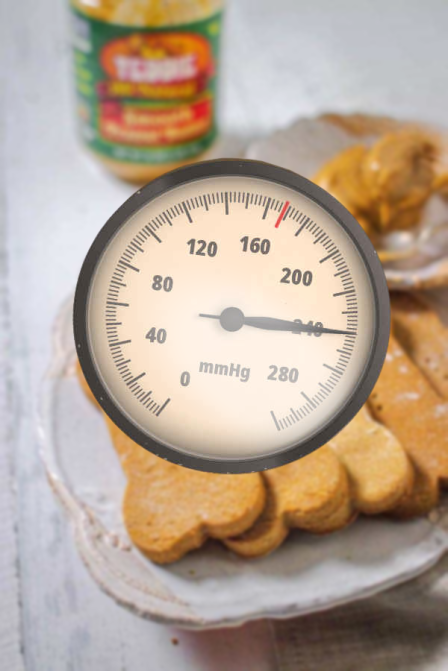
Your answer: 240 mmHg
